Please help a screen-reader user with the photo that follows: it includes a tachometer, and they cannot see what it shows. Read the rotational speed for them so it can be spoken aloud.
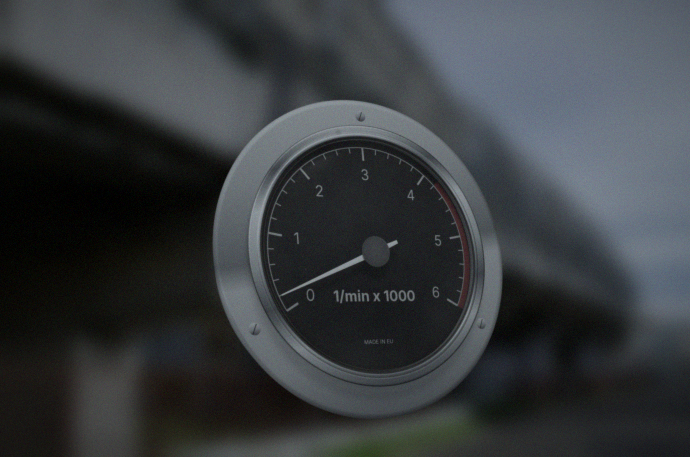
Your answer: 200 rpm
